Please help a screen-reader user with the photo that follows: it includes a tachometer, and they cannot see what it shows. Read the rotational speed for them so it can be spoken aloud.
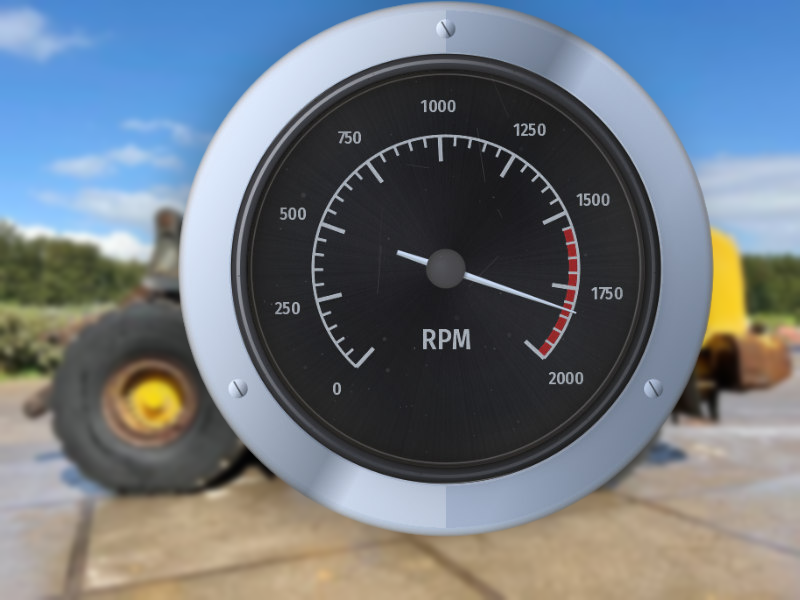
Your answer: 1825 rpm
